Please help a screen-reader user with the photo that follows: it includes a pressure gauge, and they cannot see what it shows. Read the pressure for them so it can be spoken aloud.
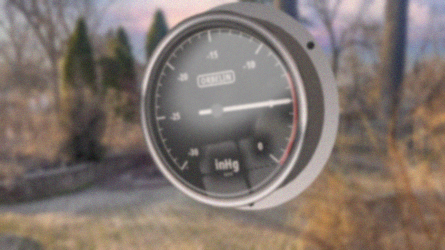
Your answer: -5 inHg
